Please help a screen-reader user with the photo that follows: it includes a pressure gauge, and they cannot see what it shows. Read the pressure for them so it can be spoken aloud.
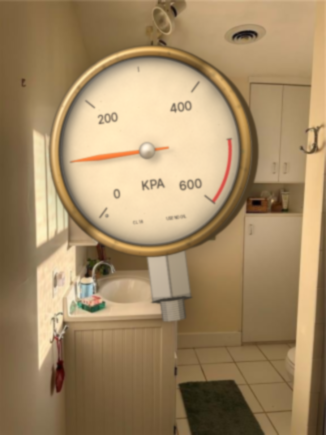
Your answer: 100 kPa
